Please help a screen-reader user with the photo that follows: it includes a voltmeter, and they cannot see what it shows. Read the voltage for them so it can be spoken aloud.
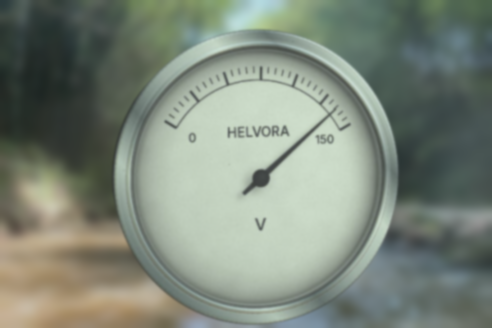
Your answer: 135 V
